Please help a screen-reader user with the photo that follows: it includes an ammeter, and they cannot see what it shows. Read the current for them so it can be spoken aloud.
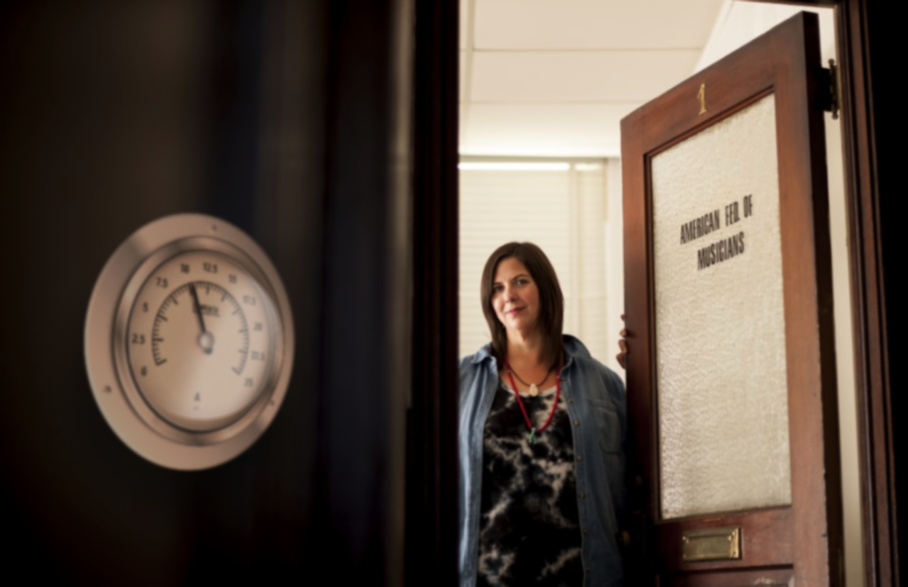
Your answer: 10 A
